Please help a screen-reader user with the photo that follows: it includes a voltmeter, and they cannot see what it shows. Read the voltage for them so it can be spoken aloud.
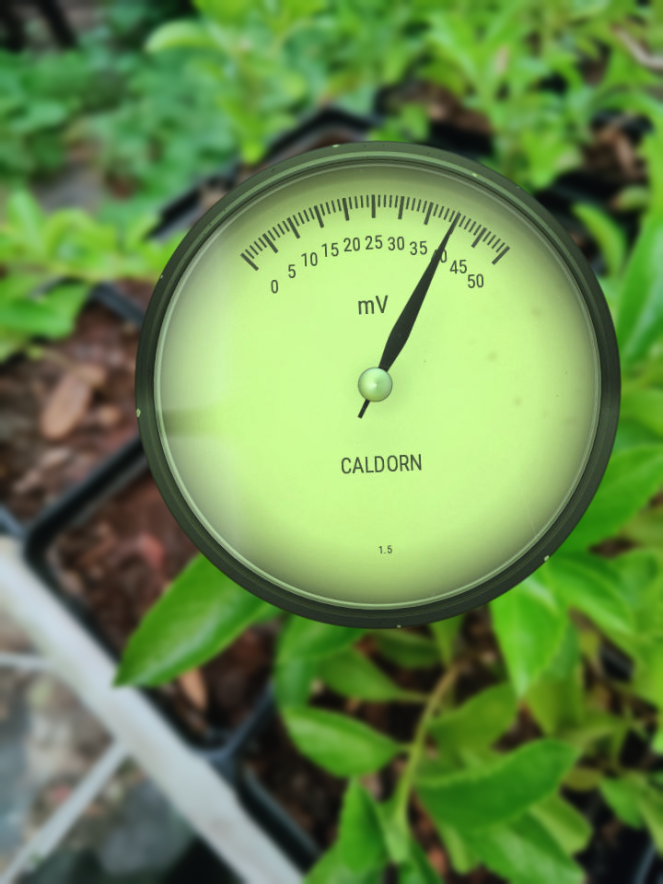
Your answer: 40 mV
